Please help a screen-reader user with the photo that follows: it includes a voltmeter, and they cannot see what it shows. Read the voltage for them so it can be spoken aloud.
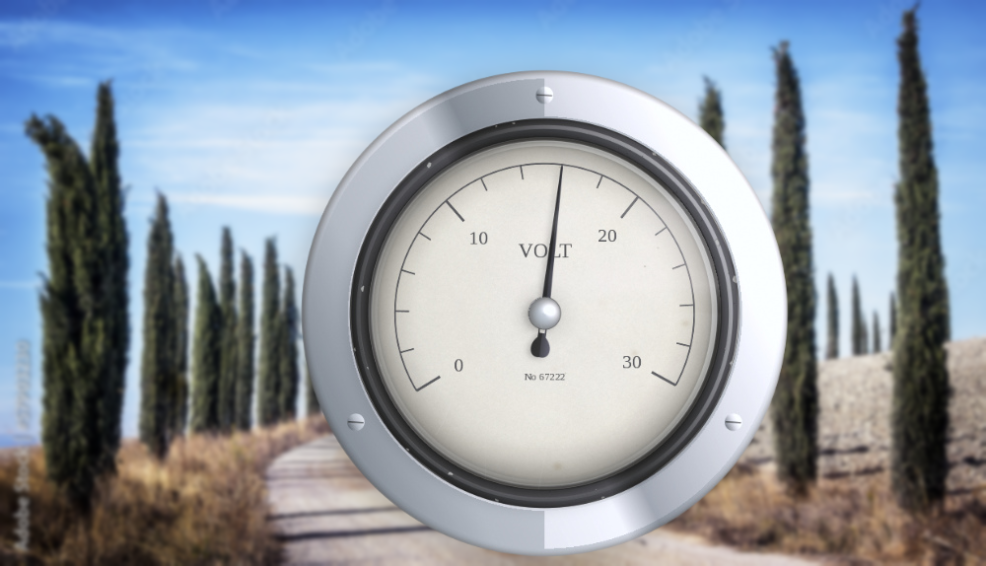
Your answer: 16 V
